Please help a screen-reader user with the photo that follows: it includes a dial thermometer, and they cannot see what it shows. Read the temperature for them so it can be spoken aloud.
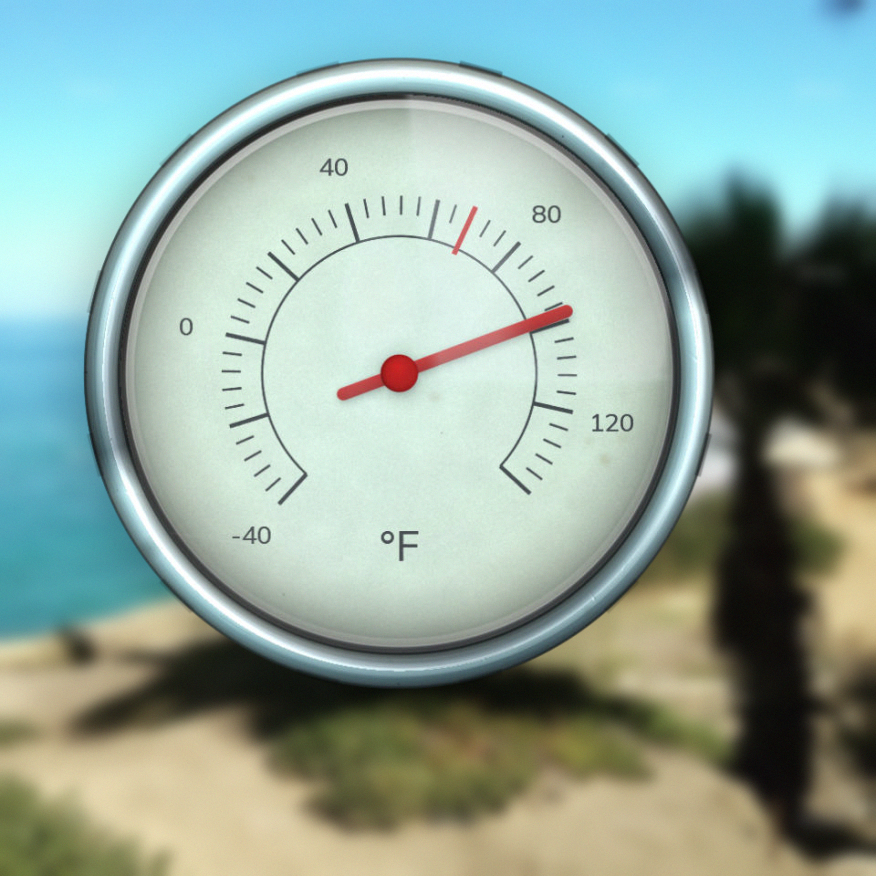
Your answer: 98 °F
